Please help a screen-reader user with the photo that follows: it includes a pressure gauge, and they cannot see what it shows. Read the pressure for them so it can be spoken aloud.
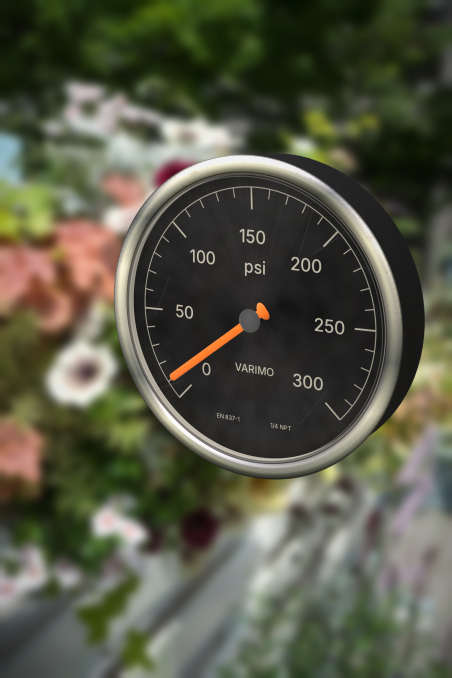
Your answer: 10 psi
